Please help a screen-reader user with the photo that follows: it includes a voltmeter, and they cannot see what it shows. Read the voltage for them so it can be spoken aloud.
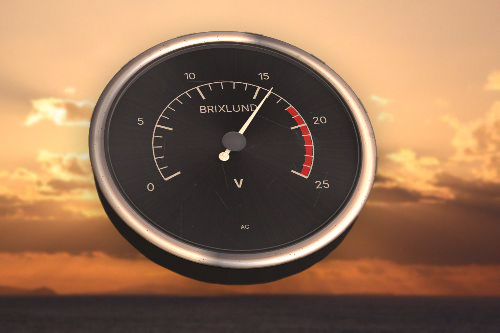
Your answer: 16 V
